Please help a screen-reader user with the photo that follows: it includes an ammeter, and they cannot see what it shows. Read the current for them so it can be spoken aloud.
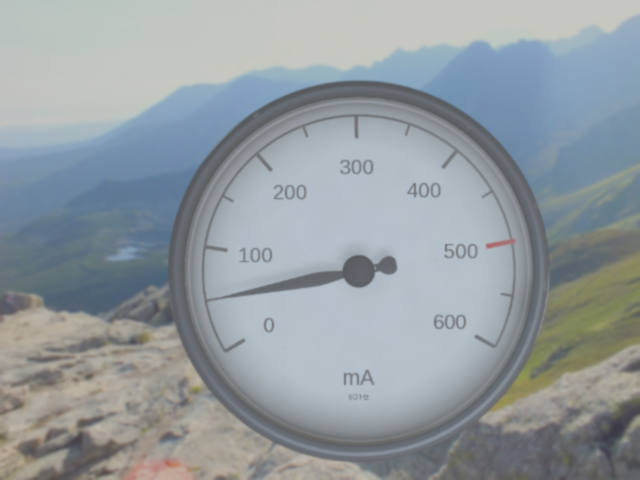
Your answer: 50 mA
